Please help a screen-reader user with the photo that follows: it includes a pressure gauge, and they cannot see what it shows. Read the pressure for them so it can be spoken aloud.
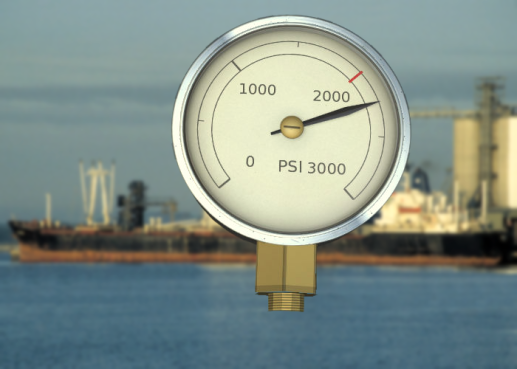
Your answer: 2250 psi
